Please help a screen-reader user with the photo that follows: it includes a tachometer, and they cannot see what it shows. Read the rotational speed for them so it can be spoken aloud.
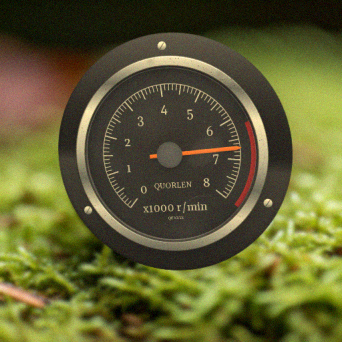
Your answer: 6700 rpm
